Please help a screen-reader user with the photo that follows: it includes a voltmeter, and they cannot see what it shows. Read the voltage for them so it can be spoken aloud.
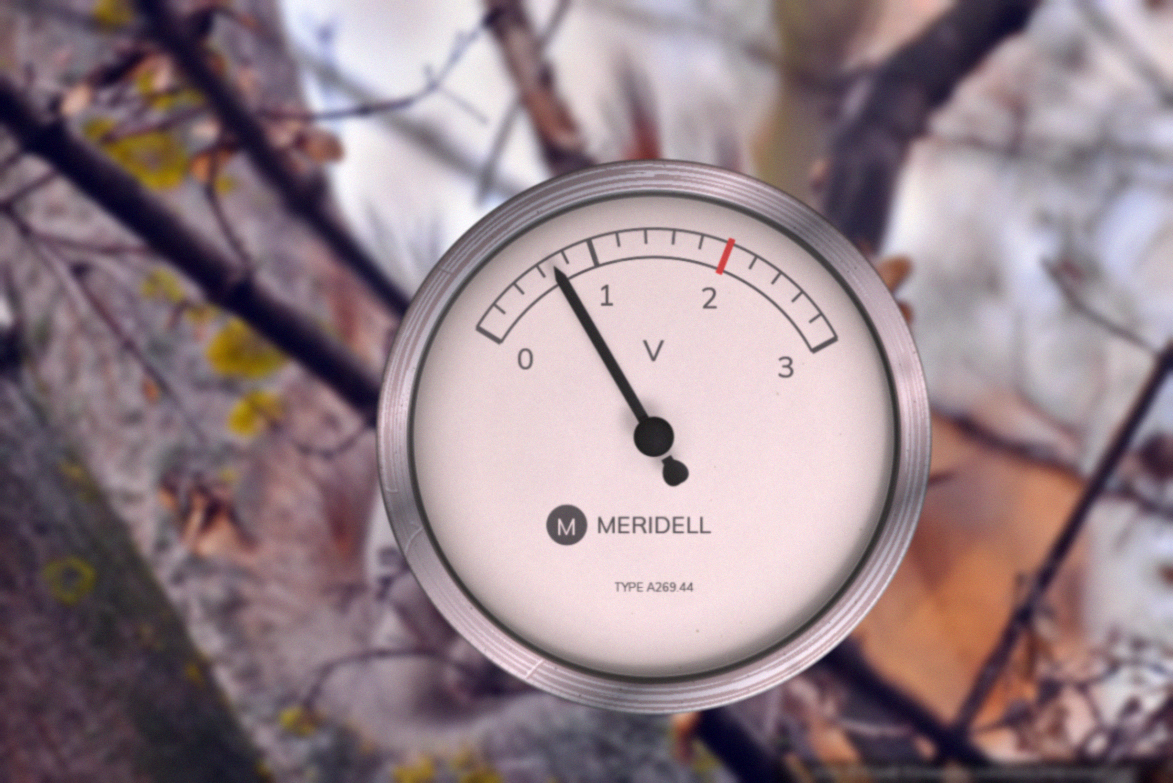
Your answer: 0.7 V
